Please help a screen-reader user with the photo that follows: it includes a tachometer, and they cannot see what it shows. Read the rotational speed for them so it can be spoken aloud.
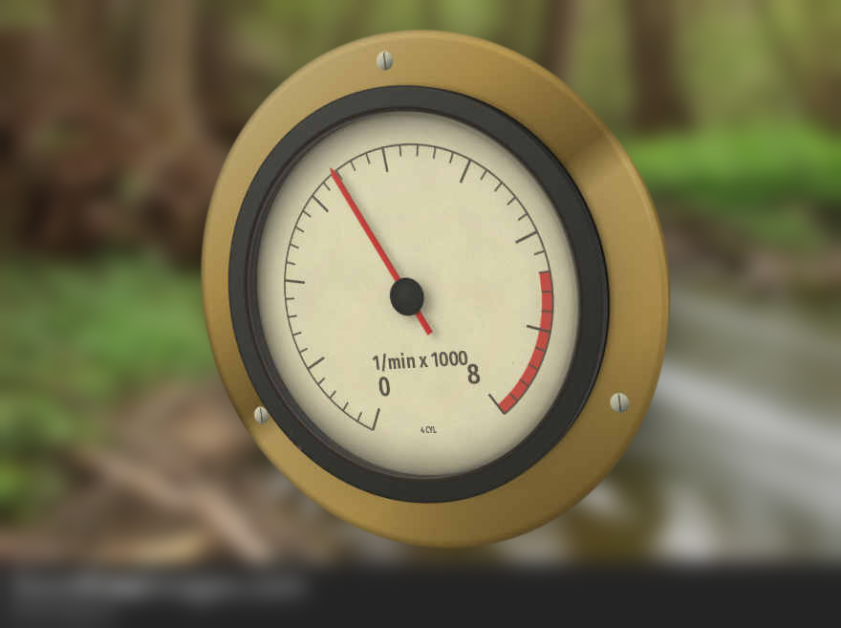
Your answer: 3400 rpm
